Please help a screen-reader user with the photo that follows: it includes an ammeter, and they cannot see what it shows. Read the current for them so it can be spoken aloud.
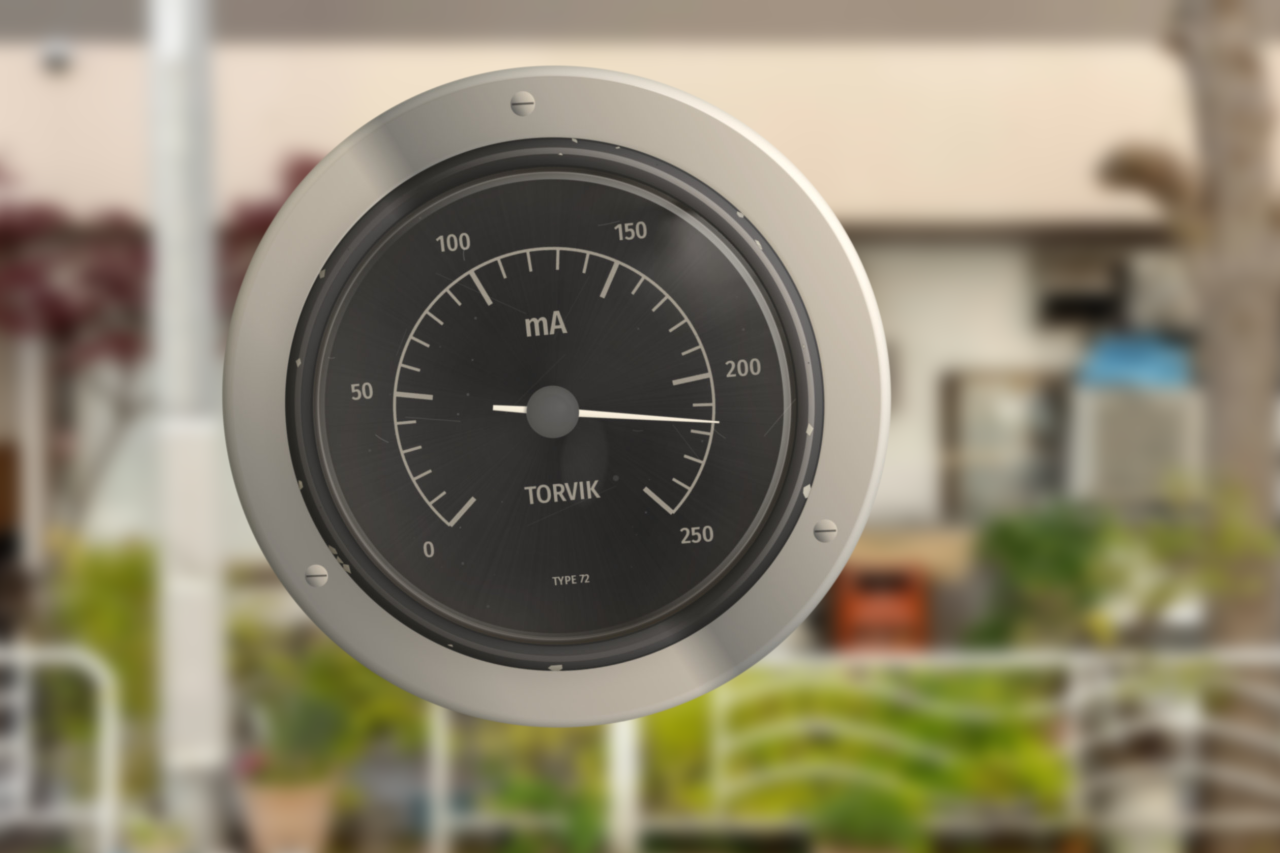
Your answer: 215 mA
